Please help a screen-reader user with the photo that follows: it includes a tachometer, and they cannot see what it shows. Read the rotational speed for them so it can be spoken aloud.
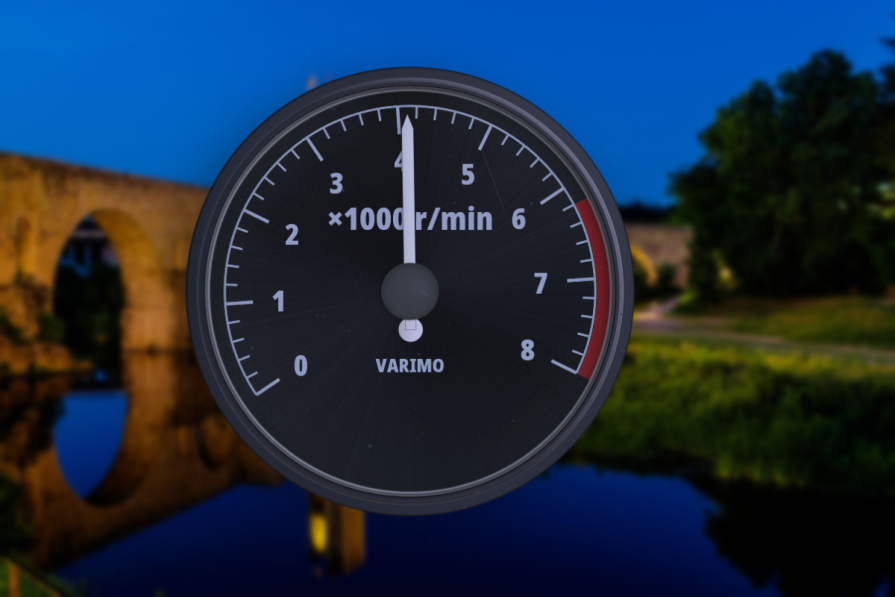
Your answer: 4100 rpm
